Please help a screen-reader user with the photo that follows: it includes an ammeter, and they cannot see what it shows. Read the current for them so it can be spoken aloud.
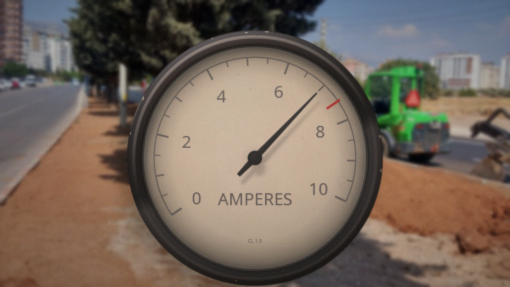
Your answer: 7 A
